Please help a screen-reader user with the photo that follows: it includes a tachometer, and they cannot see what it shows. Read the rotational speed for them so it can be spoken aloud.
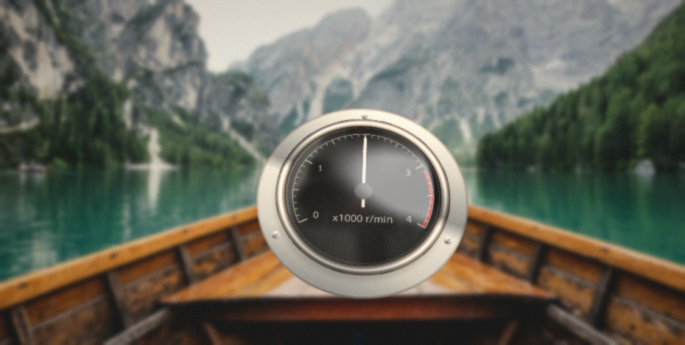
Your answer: 2000 rpm
